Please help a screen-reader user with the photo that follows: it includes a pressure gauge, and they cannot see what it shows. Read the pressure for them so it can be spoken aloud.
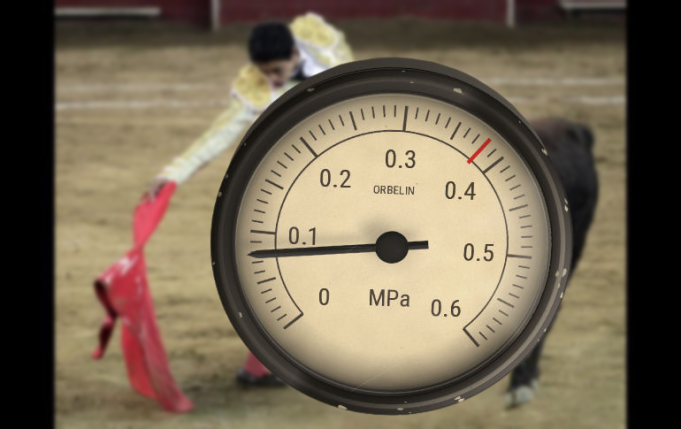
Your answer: 0.08 MPa
